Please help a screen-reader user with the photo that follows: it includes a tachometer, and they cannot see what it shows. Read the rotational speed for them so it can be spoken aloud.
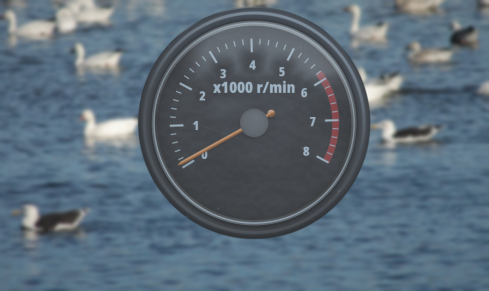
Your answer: 100 rpm
